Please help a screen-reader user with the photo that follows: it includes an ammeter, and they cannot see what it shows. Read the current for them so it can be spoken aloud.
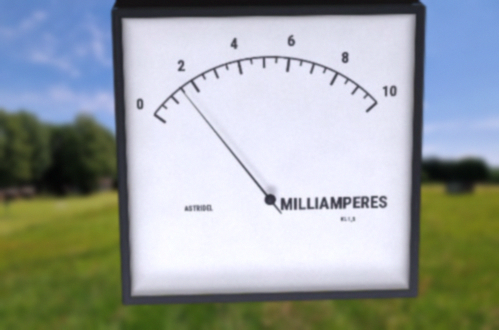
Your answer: 1.5 mA
